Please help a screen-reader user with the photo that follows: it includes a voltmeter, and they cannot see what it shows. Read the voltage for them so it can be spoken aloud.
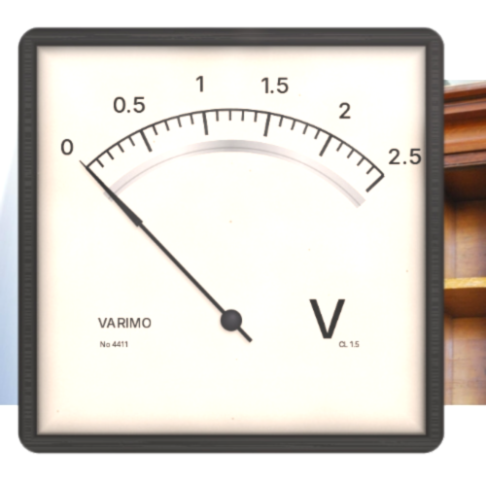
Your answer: 0 V
